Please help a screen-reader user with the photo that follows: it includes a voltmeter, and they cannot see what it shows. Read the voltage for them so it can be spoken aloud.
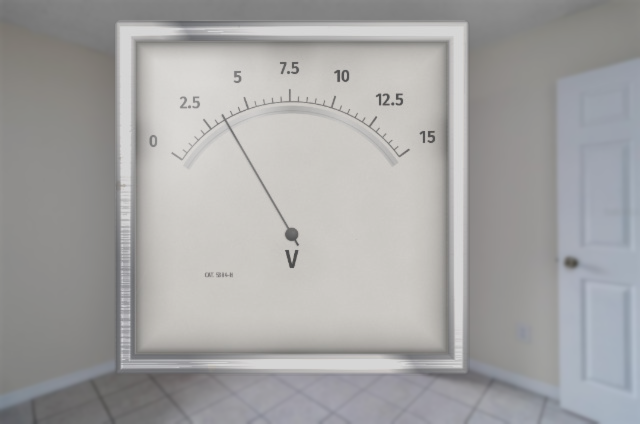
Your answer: 3.5 V
